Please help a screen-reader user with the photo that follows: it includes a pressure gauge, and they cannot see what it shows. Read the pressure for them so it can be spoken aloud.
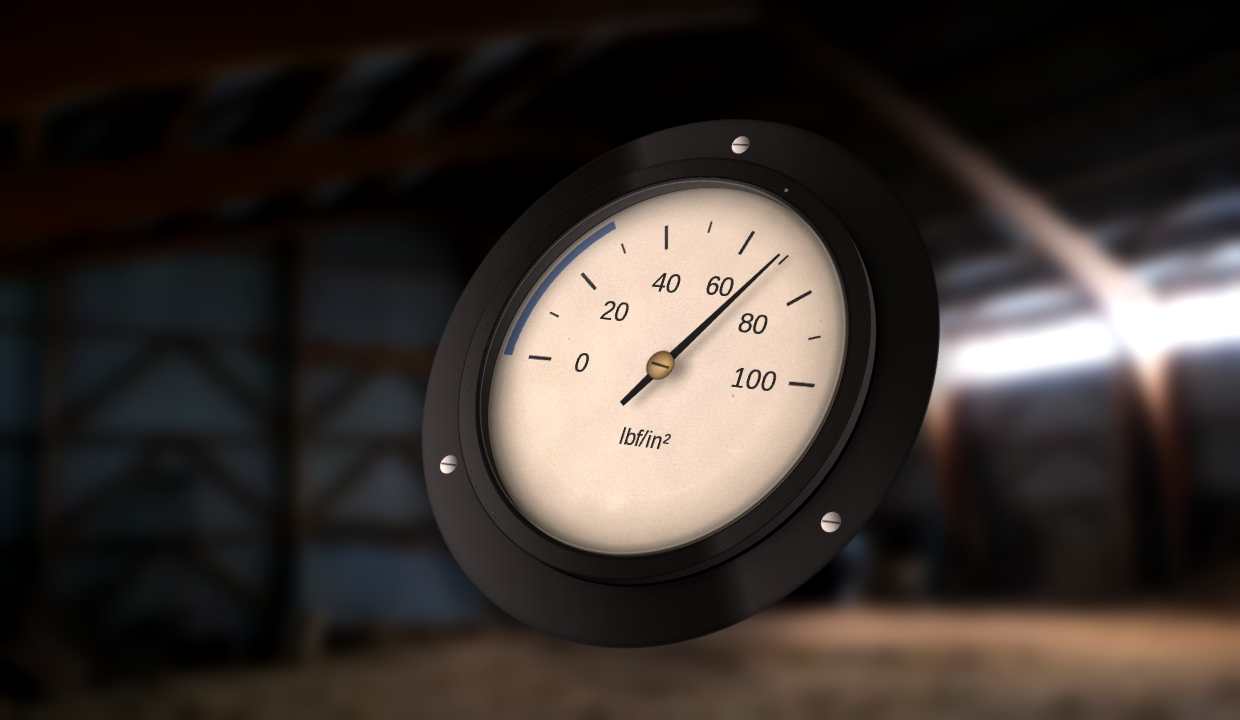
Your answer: 70 psi
